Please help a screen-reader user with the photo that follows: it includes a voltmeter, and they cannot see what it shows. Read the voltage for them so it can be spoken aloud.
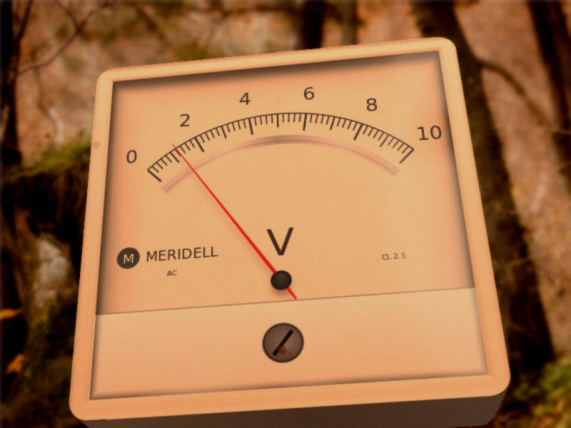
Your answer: 1.2 V
